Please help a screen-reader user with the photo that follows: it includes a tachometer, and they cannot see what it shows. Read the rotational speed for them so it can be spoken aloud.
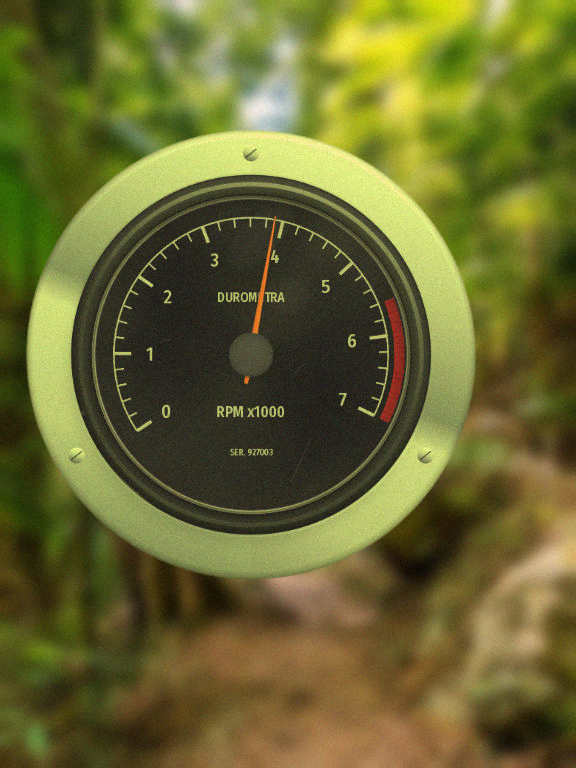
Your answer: 3900 rpm
